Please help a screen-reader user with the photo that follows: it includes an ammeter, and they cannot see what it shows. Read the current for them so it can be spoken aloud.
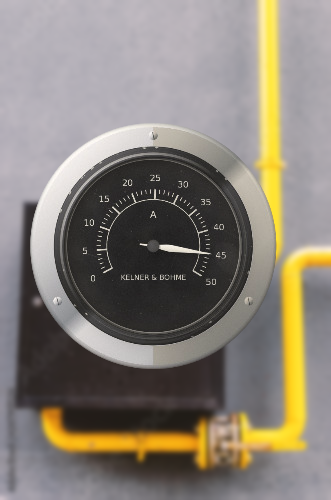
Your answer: 45 A
